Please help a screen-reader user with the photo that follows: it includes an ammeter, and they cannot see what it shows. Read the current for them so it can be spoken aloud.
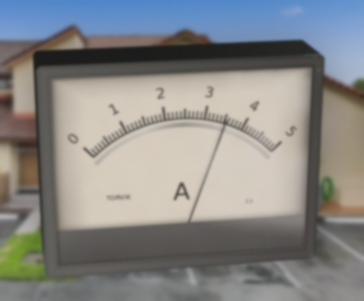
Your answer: 3.5 A
